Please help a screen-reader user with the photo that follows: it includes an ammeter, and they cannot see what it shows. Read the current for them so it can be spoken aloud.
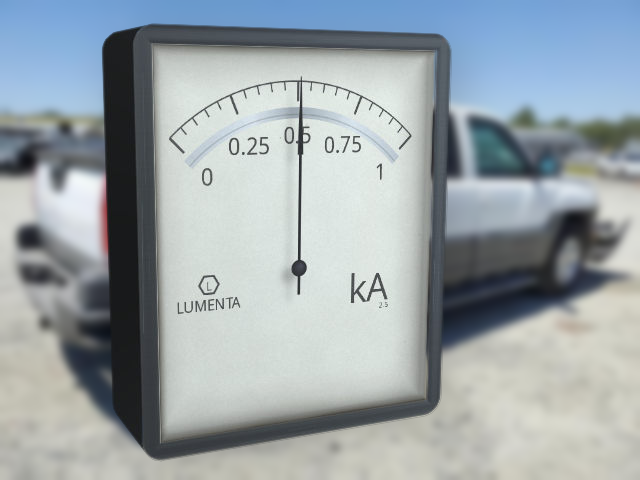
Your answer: 0.5 kA
